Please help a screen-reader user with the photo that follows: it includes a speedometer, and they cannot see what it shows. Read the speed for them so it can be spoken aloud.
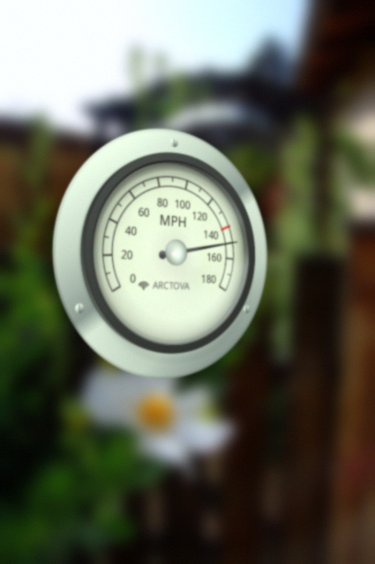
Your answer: 150 mph
